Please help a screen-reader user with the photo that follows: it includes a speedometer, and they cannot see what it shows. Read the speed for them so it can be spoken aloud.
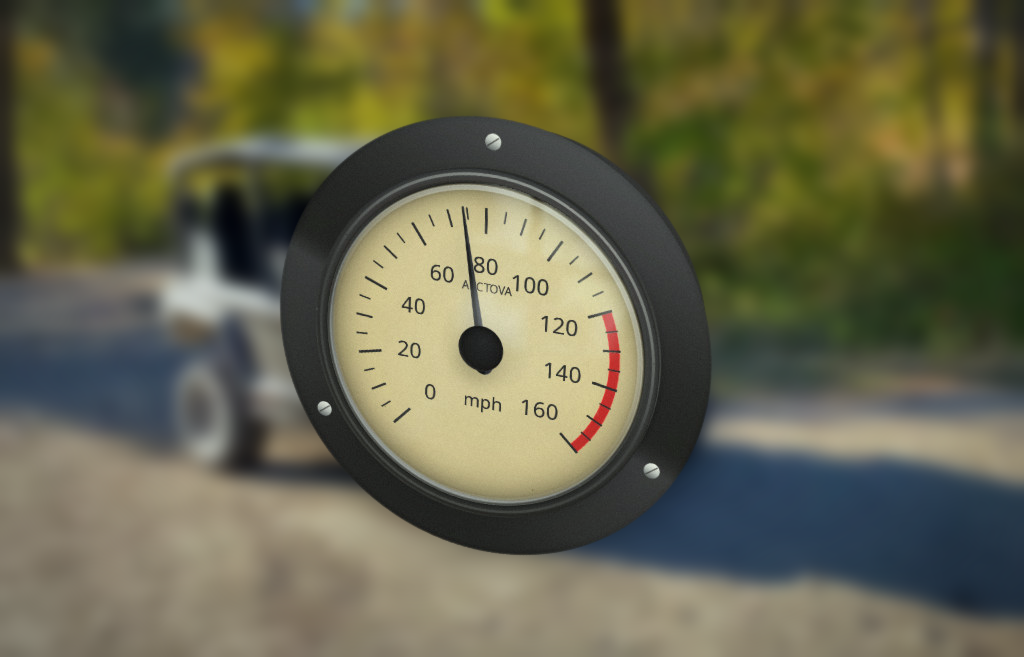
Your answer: 75 mph
